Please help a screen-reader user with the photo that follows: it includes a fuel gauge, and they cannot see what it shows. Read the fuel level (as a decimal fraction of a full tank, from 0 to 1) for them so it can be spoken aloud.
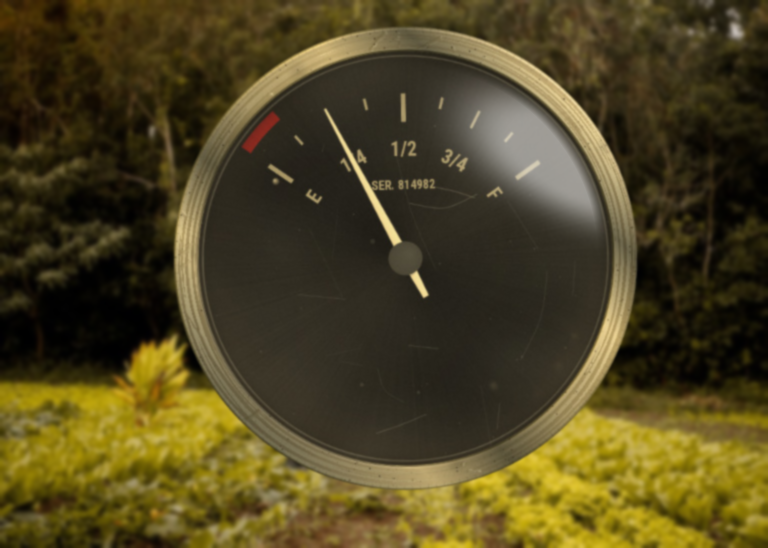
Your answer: 0.25
